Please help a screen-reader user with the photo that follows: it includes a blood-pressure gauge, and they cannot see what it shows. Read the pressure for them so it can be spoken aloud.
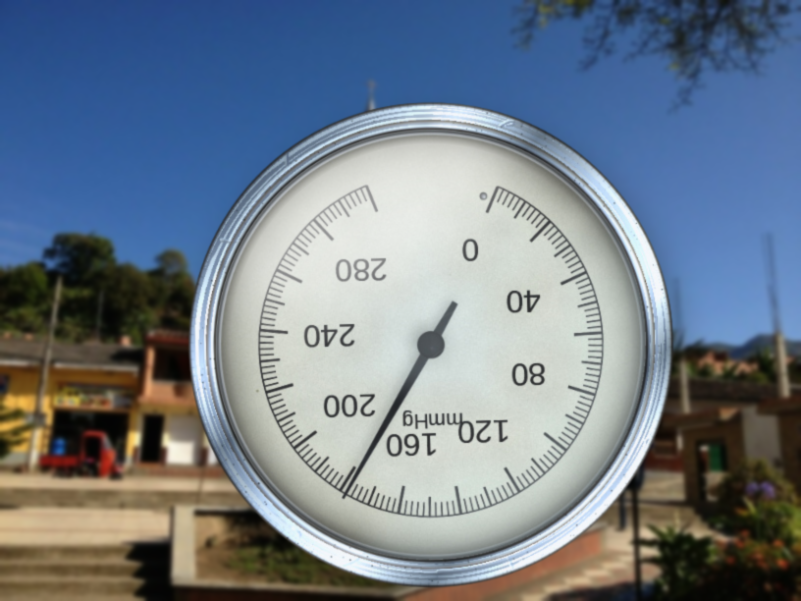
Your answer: 178 mmHg
